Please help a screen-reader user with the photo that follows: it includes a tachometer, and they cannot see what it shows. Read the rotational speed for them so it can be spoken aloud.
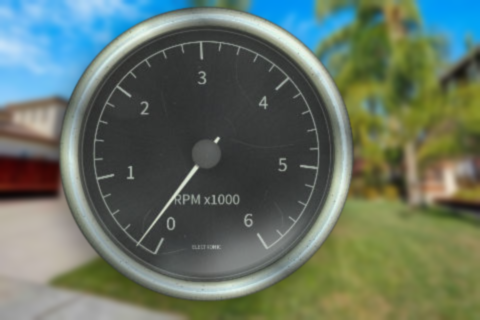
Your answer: 200 rpm
